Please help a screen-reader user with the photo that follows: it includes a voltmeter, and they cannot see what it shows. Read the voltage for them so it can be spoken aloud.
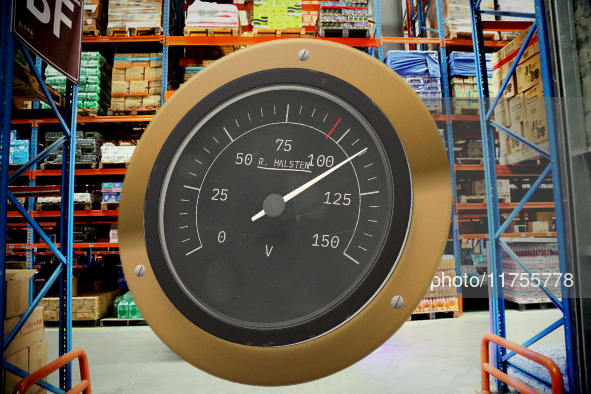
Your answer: 110 V
